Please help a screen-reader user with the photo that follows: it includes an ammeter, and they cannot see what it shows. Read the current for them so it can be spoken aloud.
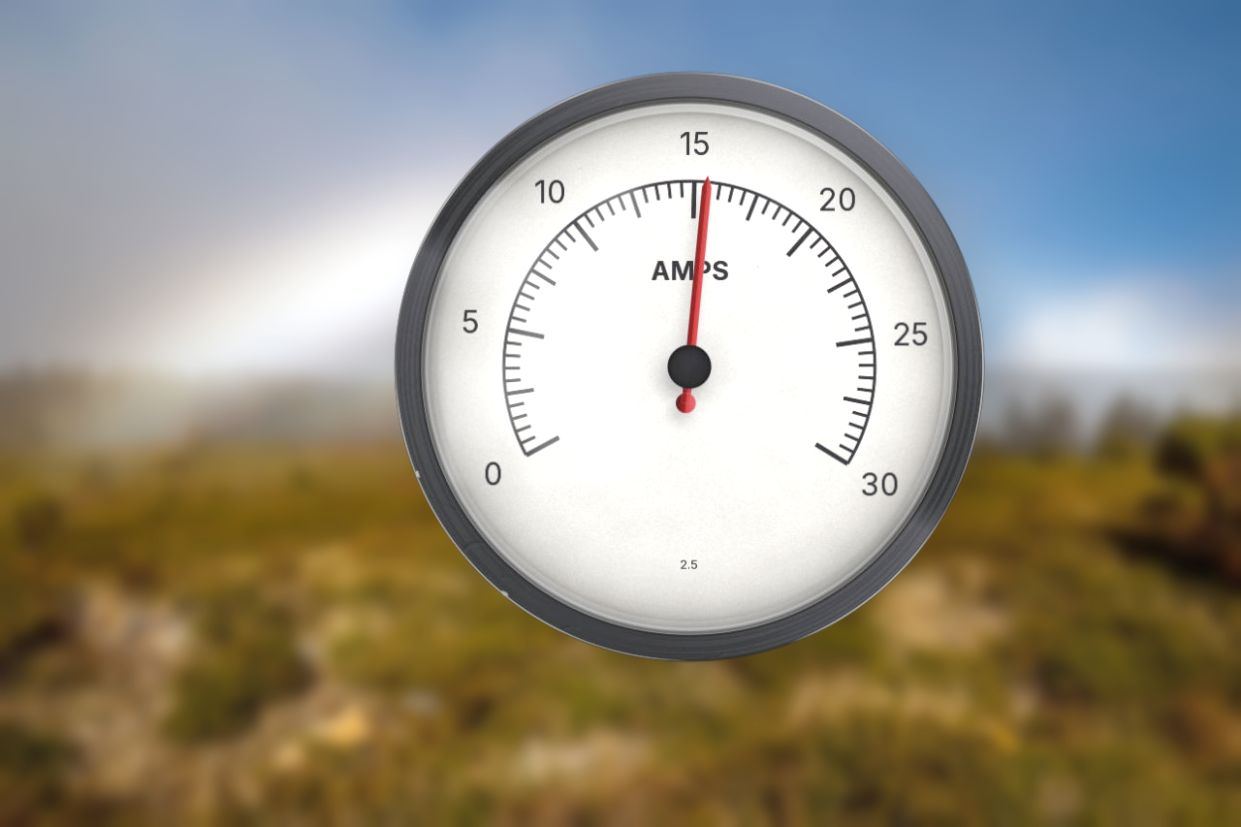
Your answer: 15.5 A
